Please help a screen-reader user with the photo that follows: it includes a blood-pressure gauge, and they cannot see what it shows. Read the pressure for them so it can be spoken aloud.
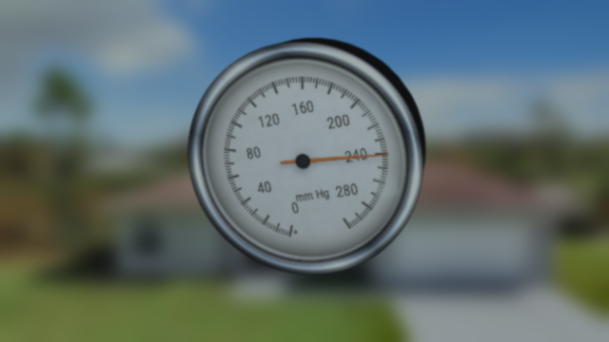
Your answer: 240 mmHg
